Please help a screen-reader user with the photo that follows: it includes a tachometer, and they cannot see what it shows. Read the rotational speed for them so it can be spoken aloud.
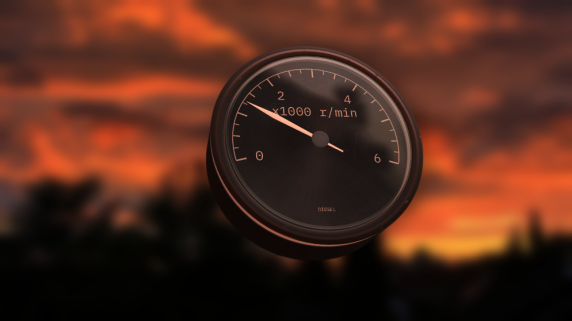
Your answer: 1250 rpm
